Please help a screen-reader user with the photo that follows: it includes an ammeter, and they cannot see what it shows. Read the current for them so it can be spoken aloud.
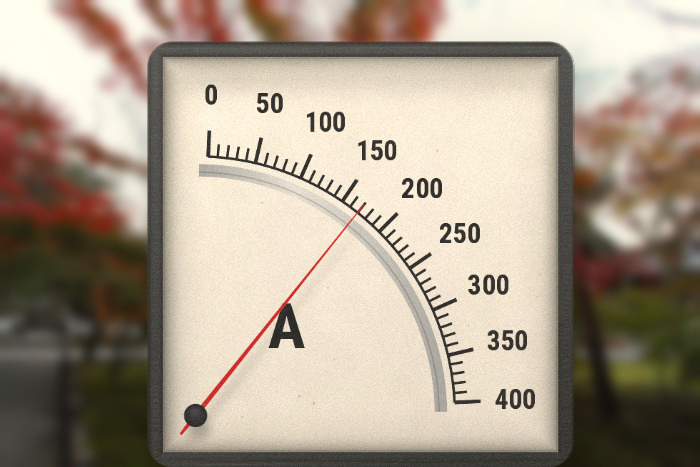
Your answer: 170 A
